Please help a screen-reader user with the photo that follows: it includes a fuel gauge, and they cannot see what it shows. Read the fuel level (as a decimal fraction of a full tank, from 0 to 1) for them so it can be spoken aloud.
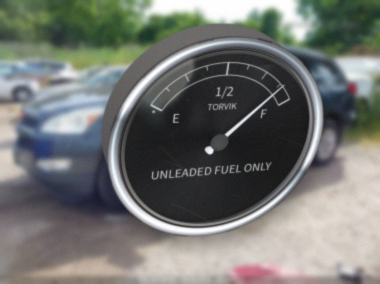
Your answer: 0.875
